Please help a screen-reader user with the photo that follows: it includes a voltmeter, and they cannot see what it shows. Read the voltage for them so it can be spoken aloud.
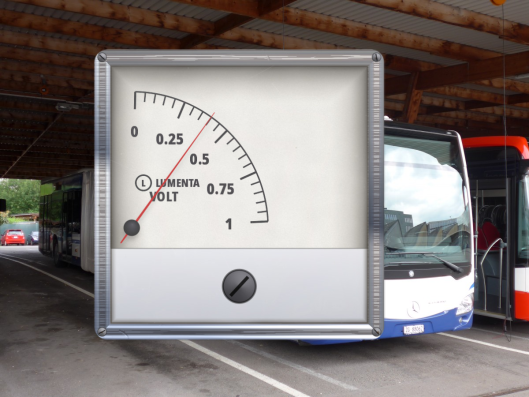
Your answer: 0.4 V
